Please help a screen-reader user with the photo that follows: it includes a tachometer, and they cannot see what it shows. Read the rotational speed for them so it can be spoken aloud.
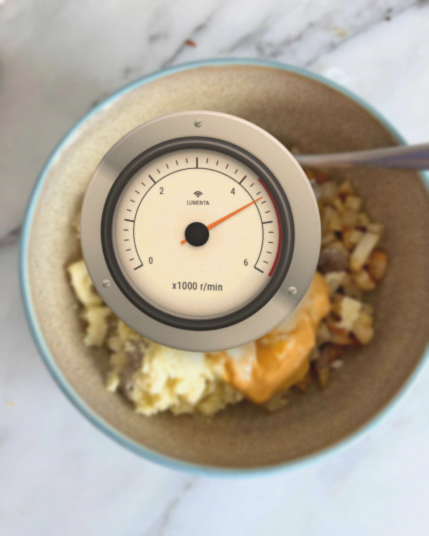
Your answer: 4500 rpm
